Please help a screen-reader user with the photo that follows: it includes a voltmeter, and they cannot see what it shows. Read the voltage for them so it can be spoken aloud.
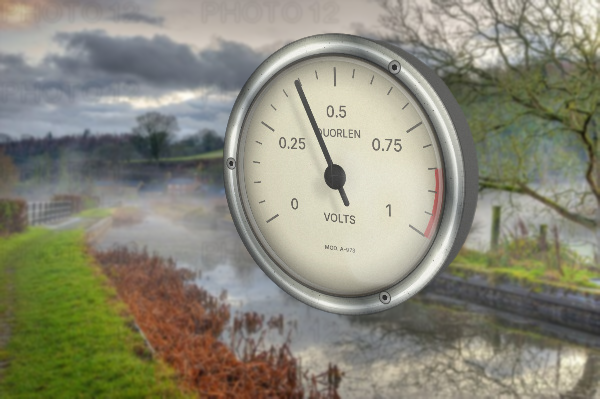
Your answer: 0.4 V
